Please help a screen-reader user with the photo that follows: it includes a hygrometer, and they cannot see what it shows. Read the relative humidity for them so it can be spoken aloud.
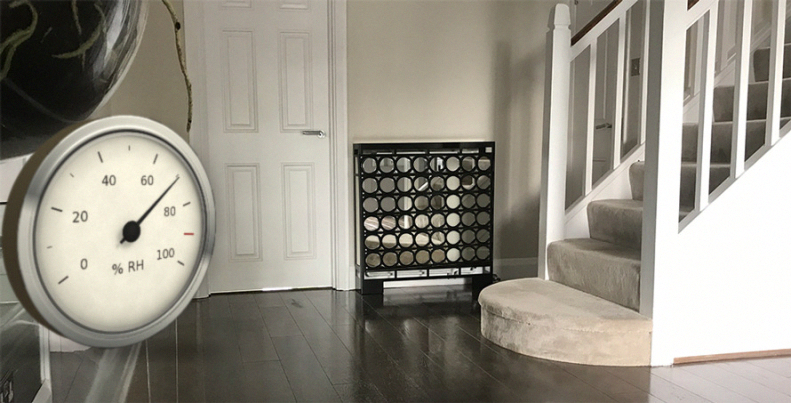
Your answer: 70 %
